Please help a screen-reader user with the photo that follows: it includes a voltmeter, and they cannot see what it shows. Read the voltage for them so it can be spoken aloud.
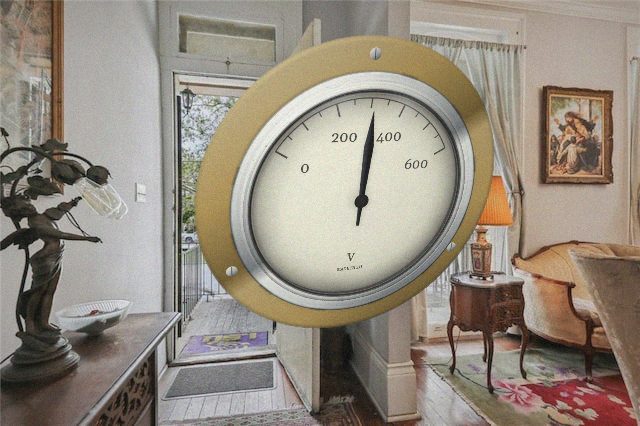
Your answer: 300 V
